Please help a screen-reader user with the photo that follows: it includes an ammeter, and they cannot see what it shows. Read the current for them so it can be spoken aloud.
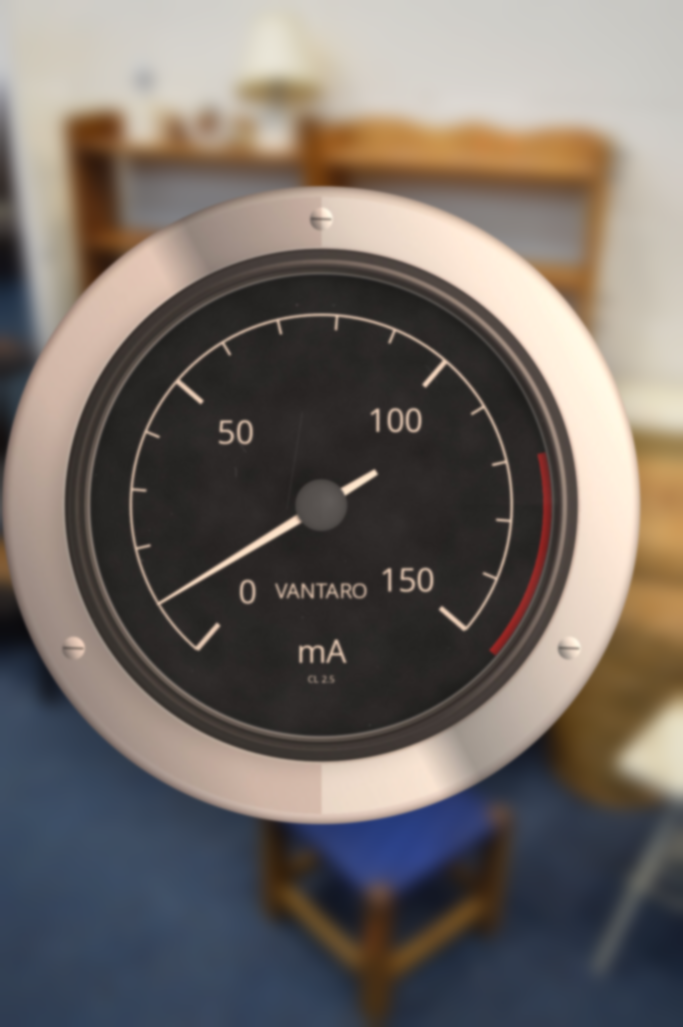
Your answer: 10 mA
